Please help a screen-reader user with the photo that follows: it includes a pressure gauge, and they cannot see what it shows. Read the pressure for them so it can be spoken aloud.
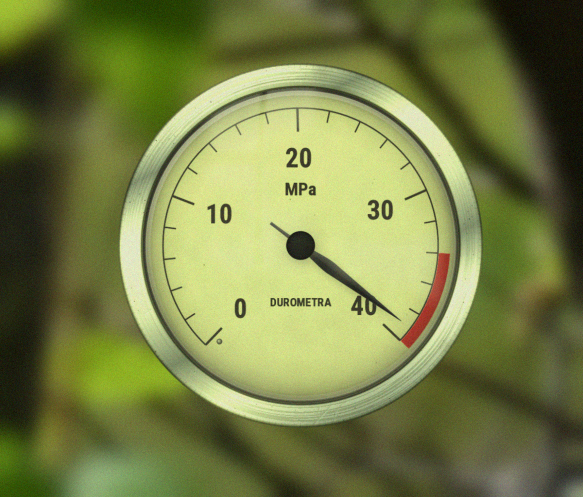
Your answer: 39 MPa
